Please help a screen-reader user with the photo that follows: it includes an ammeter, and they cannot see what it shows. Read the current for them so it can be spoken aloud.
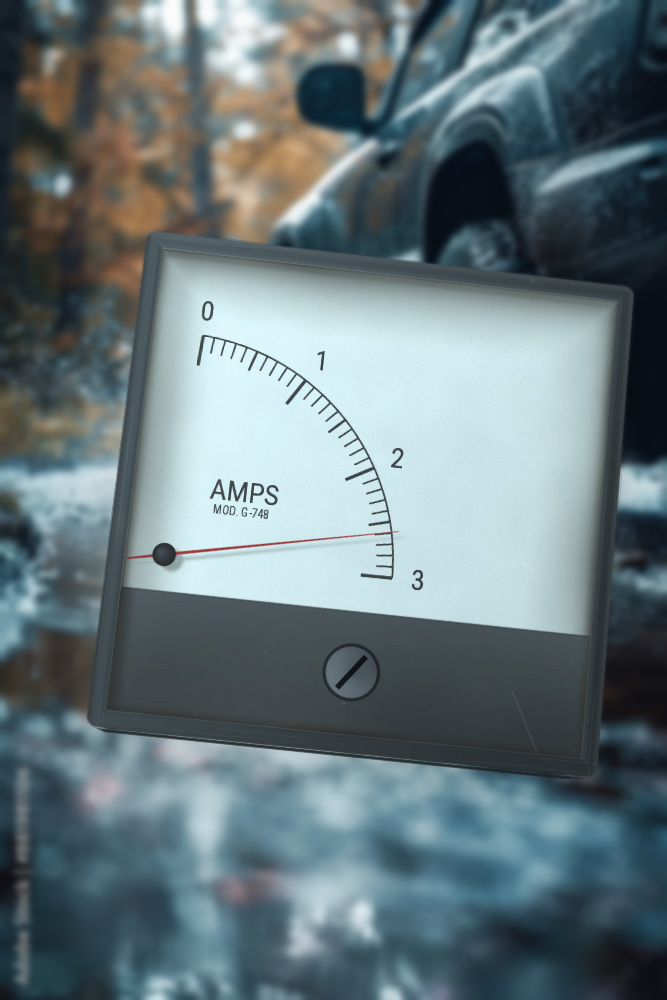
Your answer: 2.6 A
